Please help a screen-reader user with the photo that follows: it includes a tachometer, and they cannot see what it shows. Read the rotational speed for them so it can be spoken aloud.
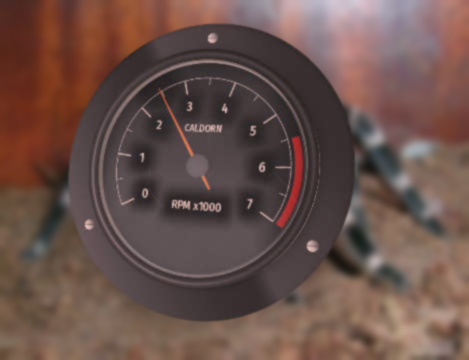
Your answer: 2500 rpm
